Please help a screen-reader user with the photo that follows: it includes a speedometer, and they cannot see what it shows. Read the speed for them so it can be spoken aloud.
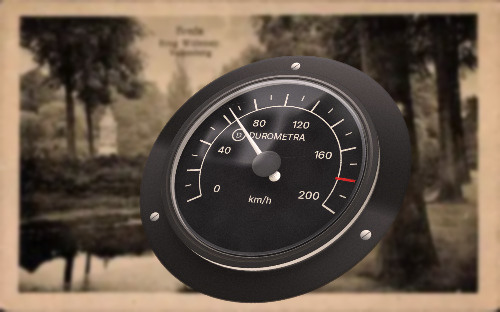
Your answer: 65 km/h
